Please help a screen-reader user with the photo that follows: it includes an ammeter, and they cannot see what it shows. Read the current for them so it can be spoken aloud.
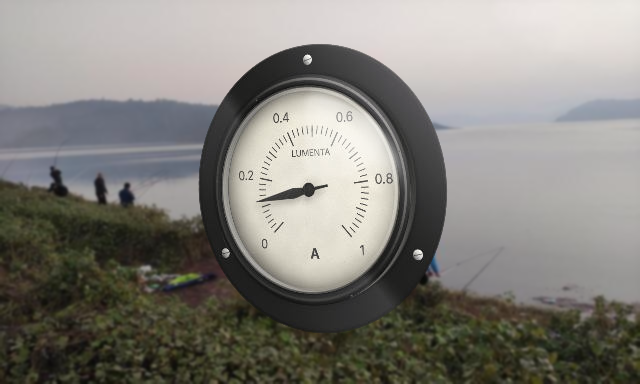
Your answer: 0.12 A
